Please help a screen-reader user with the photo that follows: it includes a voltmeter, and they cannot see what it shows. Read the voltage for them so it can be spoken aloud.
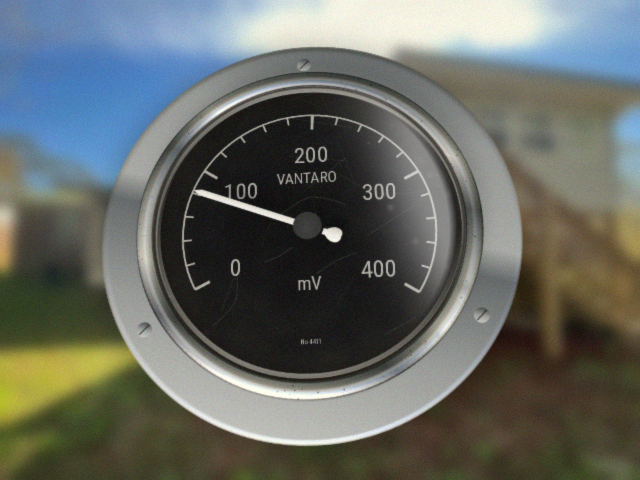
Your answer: 80 mV
